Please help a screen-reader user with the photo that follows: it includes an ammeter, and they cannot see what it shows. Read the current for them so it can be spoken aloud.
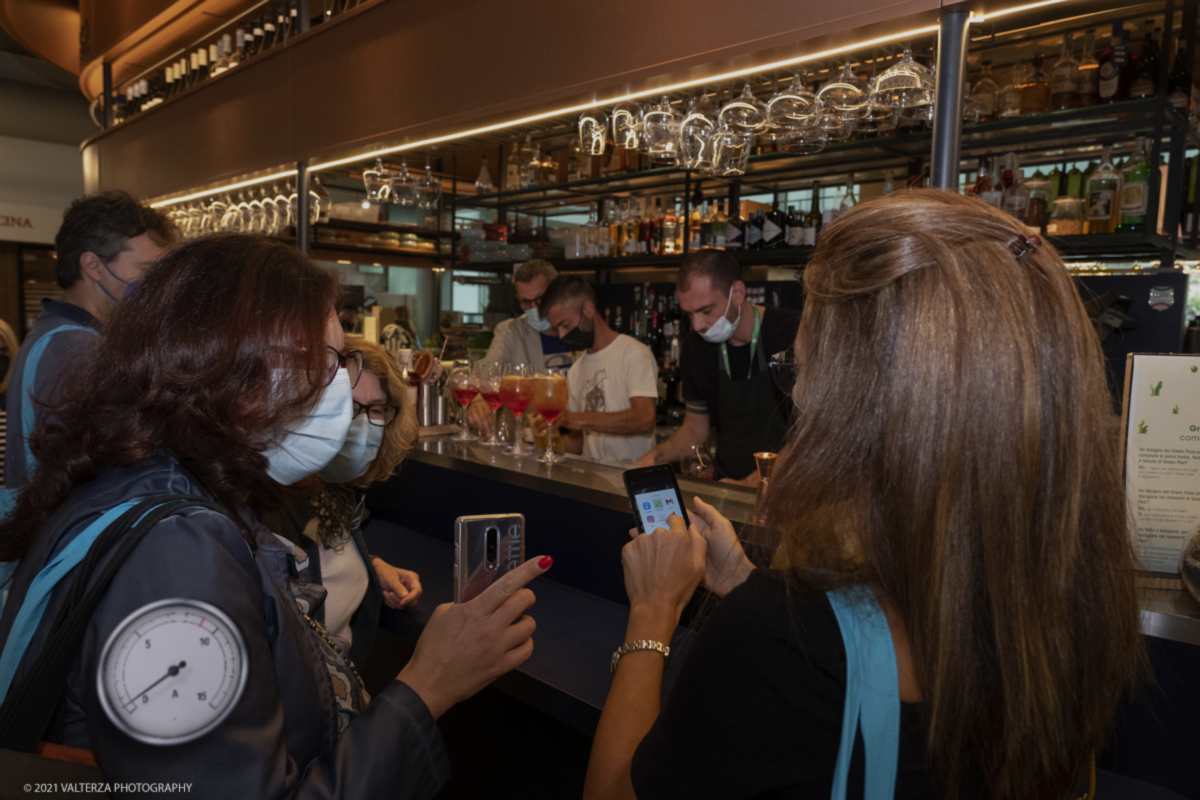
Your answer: 0.5 A
